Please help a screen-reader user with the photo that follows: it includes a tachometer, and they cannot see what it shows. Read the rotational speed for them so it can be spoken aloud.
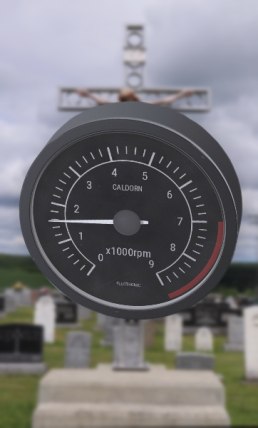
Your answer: 1600 rpm
